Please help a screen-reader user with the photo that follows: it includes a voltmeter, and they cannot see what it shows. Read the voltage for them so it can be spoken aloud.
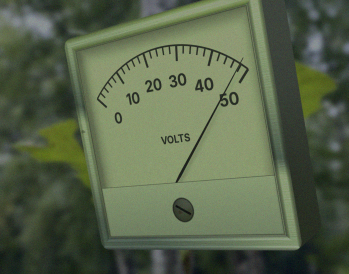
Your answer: 48 V
